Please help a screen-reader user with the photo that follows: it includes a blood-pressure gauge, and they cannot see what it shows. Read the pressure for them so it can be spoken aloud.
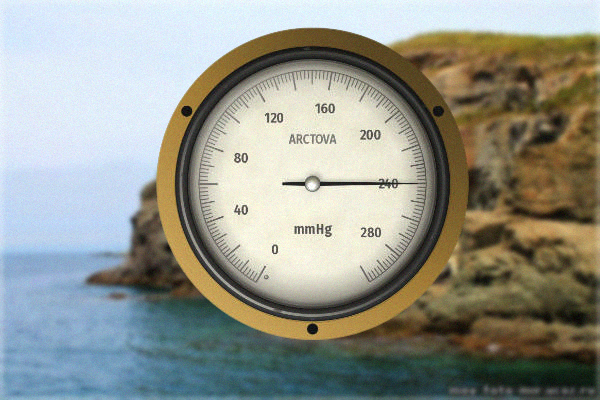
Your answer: 240 mmHg
